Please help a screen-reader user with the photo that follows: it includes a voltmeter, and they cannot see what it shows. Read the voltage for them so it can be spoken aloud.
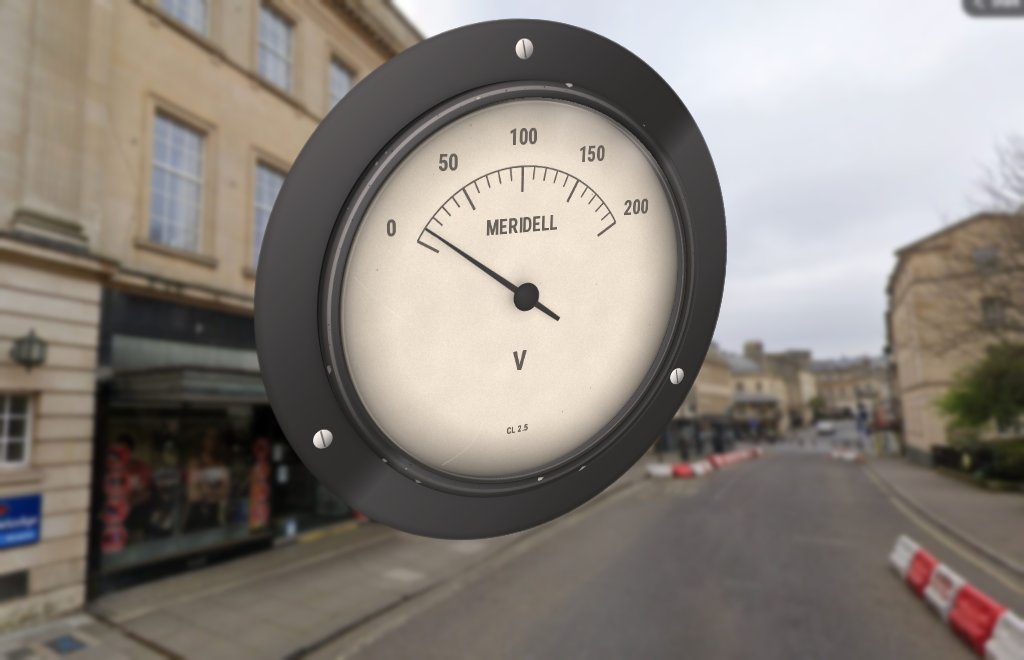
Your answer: 10 V
